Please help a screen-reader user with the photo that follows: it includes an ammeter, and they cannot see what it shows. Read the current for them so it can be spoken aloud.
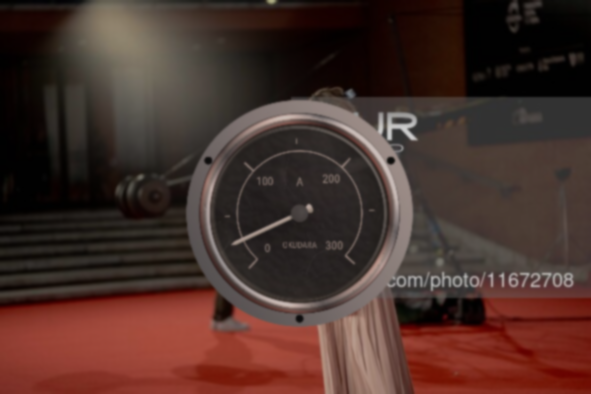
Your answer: 25 A
